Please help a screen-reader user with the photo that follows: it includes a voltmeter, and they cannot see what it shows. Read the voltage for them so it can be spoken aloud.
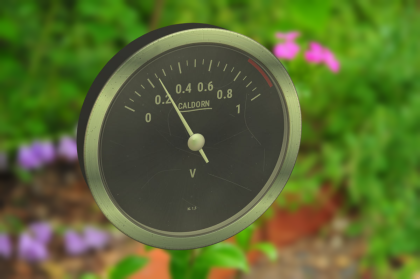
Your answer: 0.25 V
